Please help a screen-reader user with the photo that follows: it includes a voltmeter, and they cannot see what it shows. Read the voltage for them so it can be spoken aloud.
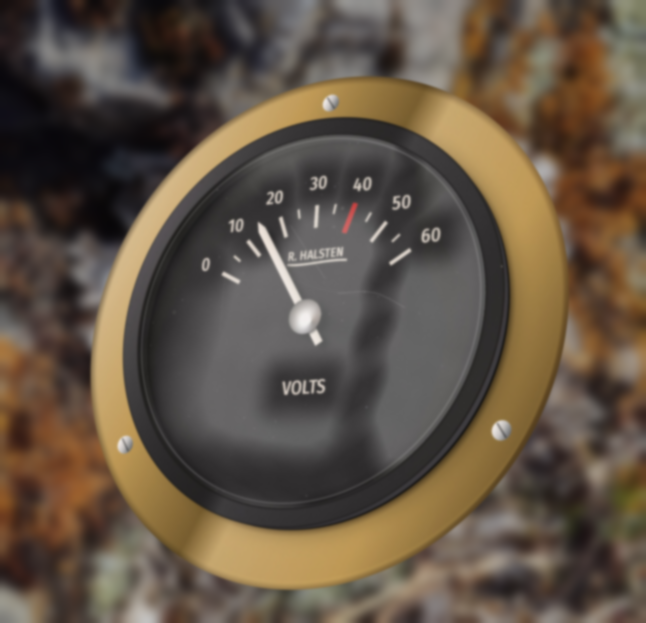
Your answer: 15 V
